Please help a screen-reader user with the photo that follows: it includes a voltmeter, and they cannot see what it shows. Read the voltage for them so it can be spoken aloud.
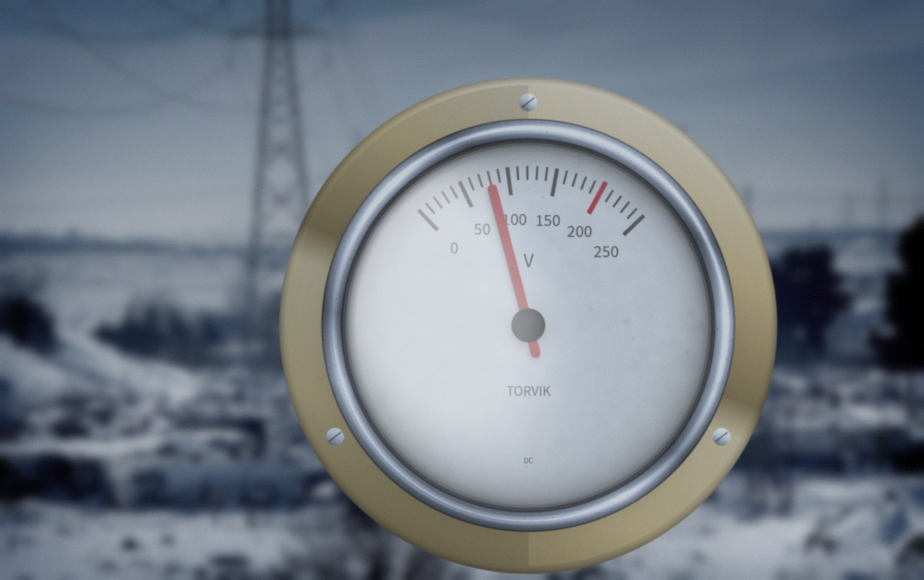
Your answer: 80 V
